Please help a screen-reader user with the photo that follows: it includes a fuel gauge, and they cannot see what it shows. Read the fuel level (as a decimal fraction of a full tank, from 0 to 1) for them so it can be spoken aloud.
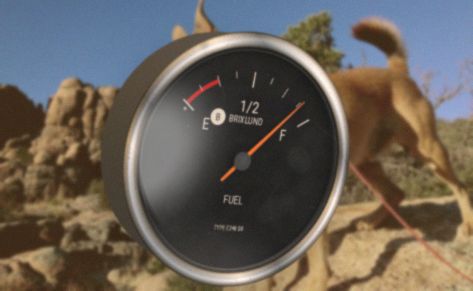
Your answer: 0.875
